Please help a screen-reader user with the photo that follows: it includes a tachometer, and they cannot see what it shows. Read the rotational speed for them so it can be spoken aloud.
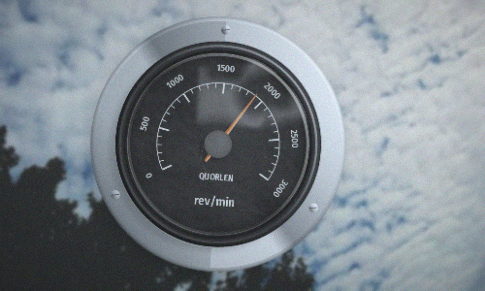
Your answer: 1900 rpm
